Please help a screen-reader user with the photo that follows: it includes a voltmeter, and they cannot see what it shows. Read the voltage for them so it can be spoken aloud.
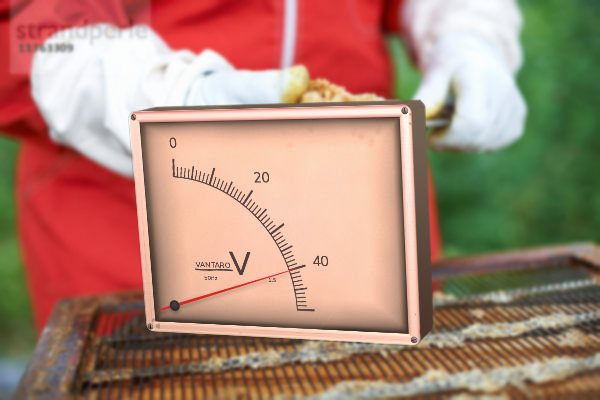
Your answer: 40 V
